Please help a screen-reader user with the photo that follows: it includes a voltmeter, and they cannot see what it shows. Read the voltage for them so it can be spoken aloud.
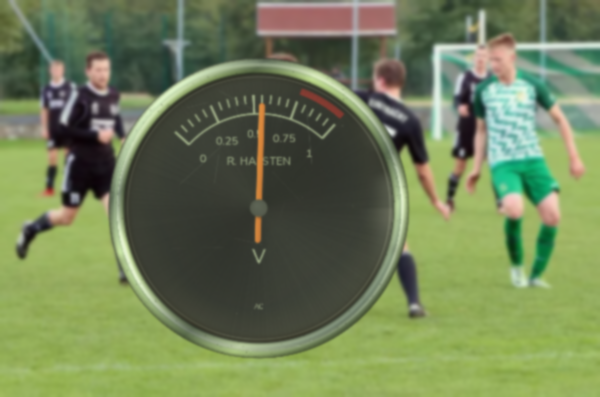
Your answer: 0.55 V
